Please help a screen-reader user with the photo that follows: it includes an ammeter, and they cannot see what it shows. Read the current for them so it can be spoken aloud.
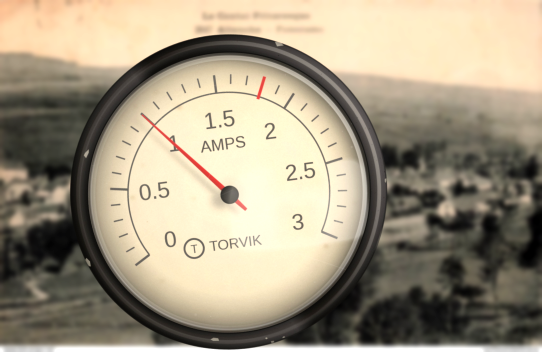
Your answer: 1 A
